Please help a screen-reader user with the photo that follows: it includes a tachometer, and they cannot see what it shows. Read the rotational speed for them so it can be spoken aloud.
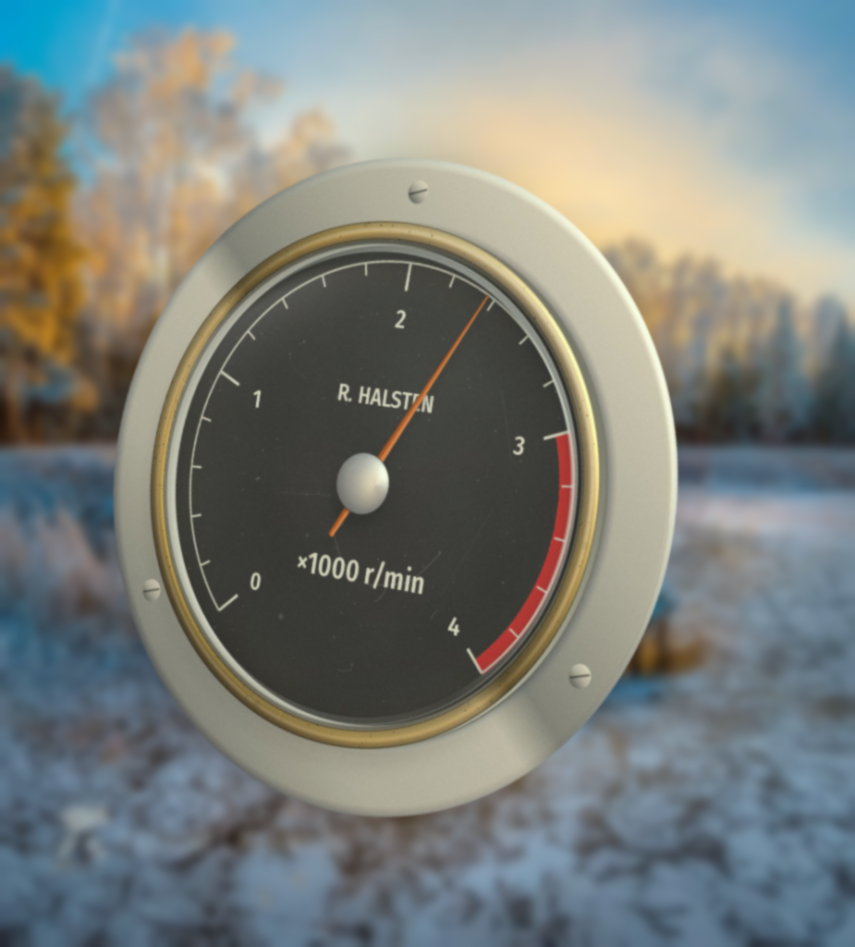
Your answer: 2400 rpm
